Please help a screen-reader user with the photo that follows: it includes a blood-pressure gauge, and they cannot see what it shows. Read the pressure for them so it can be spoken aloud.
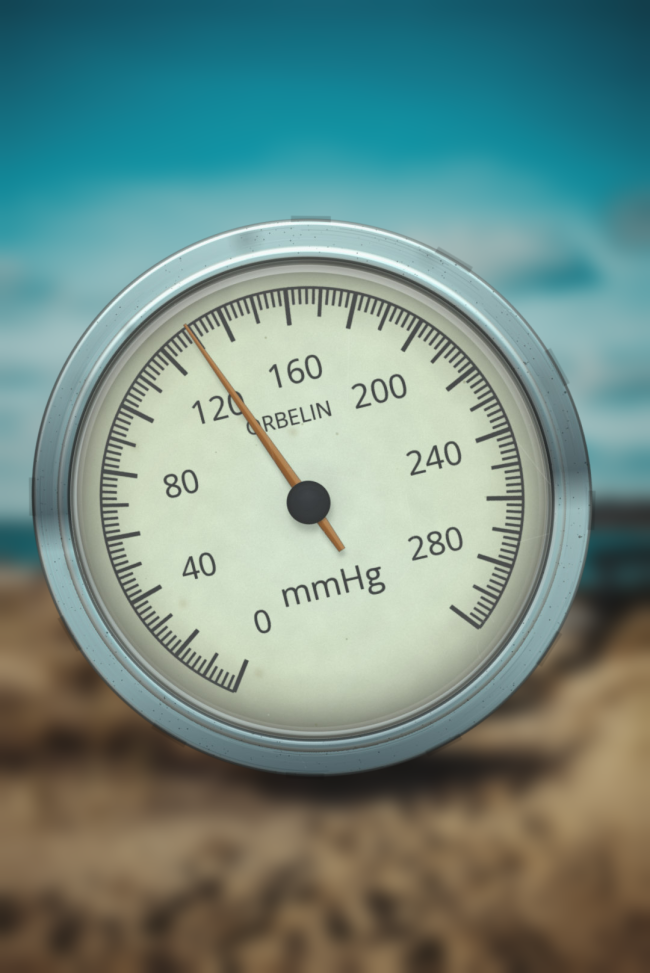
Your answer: 130 mmHg
